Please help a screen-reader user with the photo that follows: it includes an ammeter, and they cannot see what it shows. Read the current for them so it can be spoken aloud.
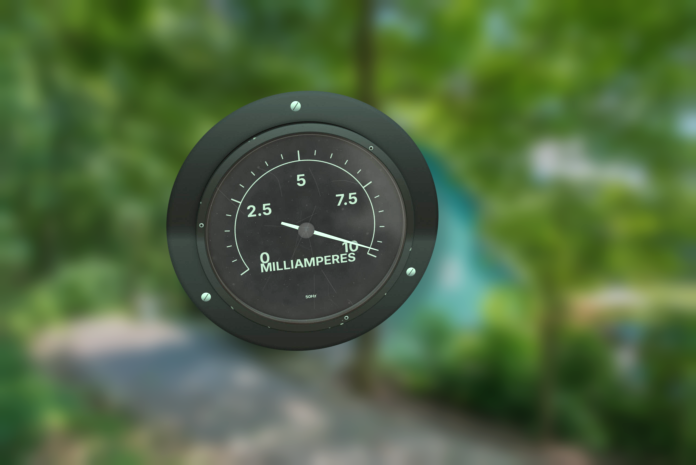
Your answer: 9.75 mA
